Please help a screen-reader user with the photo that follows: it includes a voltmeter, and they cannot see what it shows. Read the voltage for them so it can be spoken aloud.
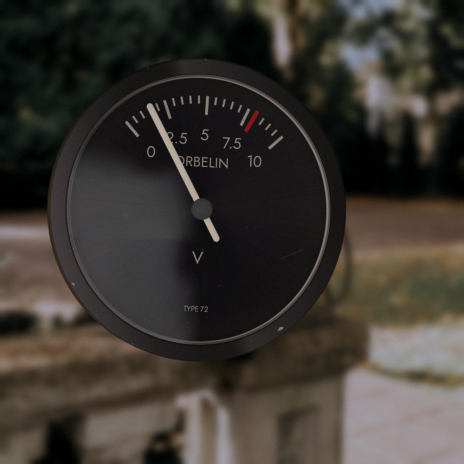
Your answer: 1.5 V
